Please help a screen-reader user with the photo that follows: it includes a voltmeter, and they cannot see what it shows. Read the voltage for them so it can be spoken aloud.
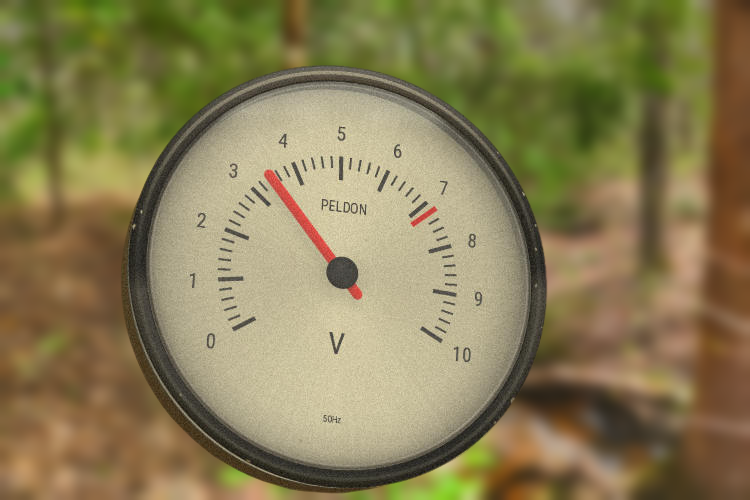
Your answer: 3.4 V
